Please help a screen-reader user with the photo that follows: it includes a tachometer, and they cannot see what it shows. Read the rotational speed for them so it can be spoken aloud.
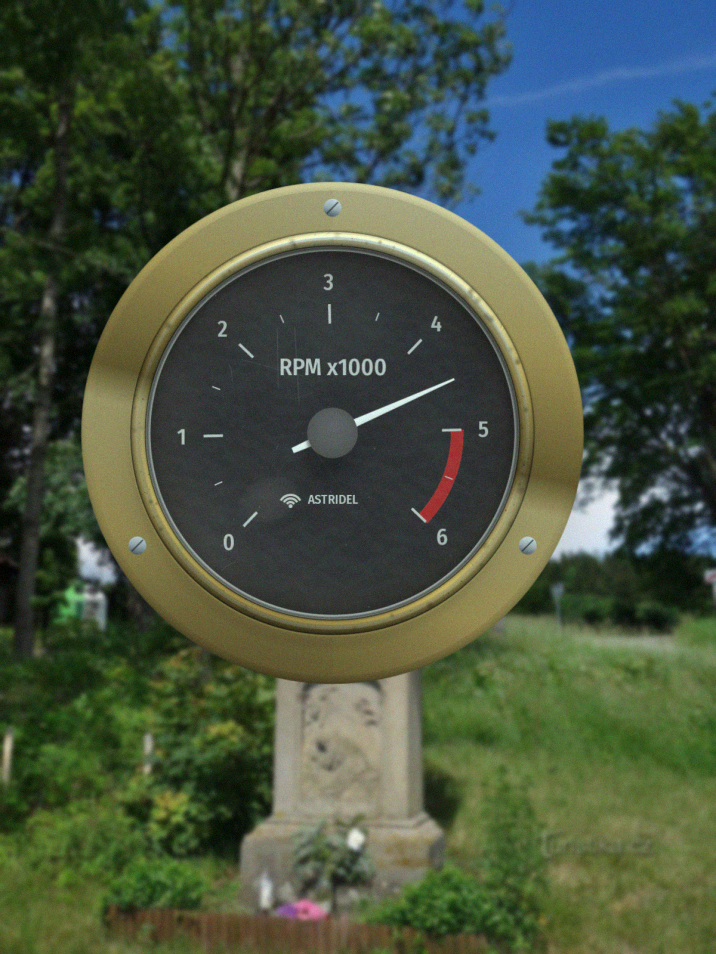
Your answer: 4500 rpm
